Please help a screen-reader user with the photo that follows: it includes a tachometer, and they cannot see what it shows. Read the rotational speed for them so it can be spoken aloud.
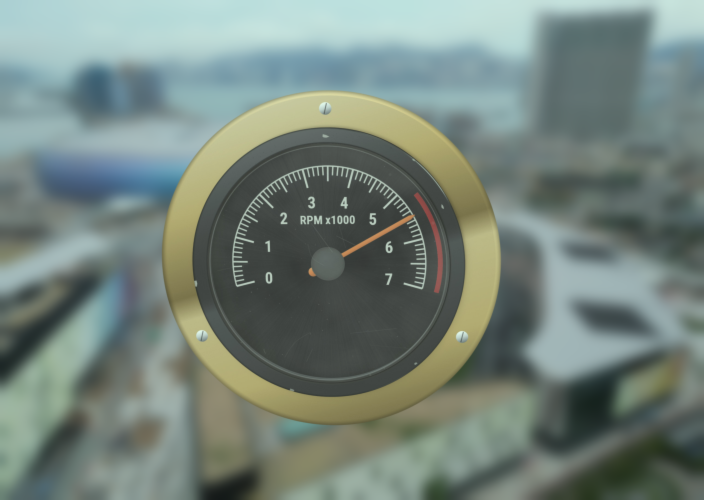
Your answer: 5500 rpm
